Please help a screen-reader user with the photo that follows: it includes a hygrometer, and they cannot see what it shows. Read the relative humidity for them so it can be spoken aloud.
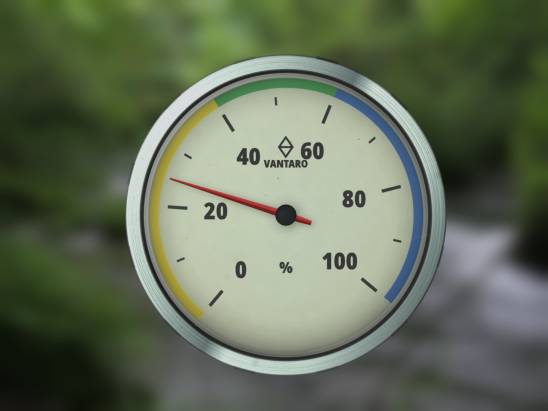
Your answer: 25 %
